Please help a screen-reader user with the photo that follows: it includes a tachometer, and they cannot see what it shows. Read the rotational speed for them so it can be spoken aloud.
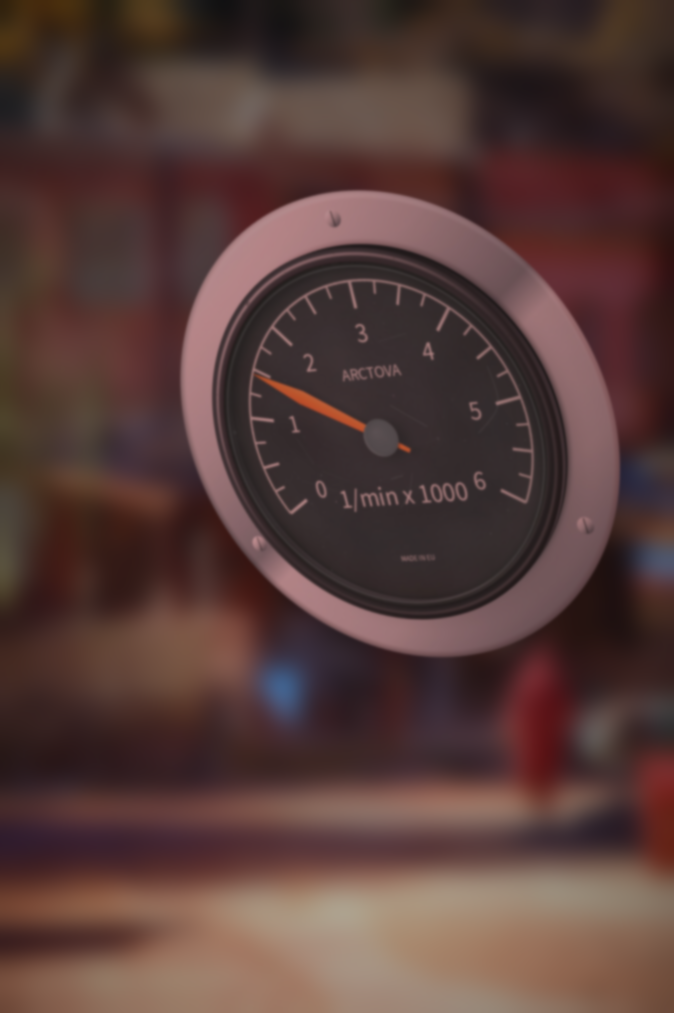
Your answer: 1500 rpm
